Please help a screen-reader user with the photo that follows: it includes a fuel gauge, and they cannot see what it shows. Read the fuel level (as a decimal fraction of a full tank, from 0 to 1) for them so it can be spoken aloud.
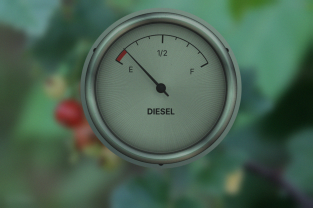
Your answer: 0.125
